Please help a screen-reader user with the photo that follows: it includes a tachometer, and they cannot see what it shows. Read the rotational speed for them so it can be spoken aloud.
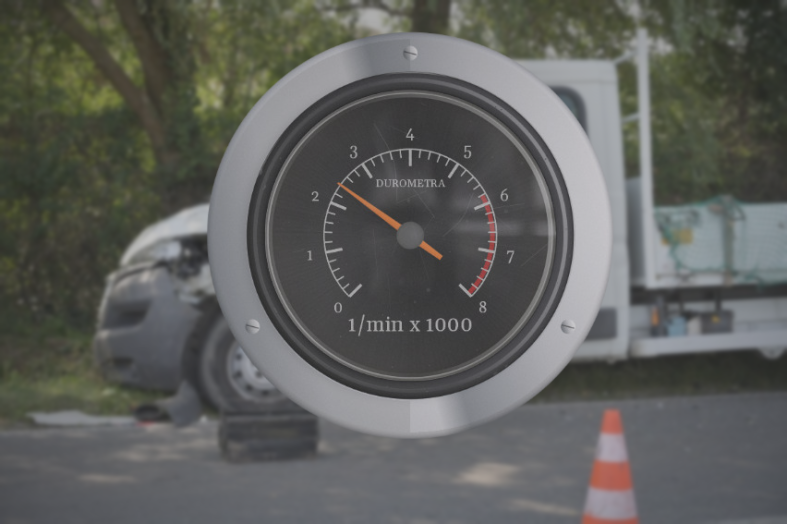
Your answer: 2400 rpm
